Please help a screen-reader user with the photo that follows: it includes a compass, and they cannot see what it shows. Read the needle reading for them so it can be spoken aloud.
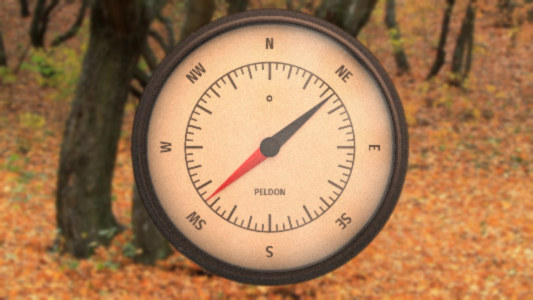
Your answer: 230 °
